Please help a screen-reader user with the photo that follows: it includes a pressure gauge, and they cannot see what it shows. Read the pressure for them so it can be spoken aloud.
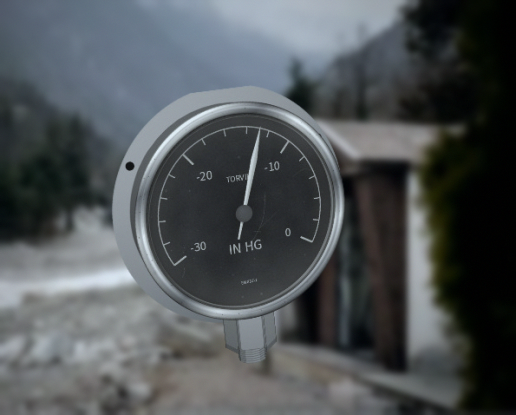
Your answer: -13 inHg
